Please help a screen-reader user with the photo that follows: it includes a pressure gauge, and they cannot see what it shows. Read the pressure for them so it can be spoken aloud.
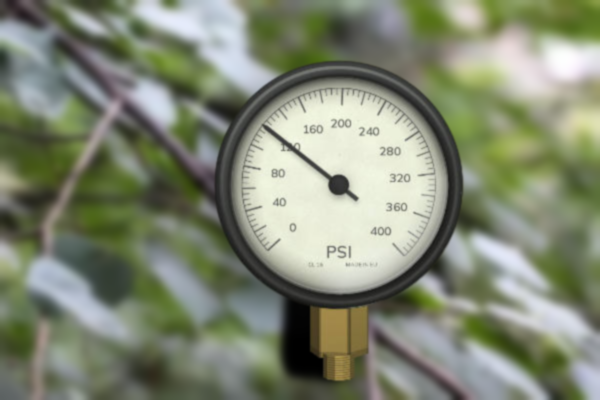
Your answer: 120 psi
